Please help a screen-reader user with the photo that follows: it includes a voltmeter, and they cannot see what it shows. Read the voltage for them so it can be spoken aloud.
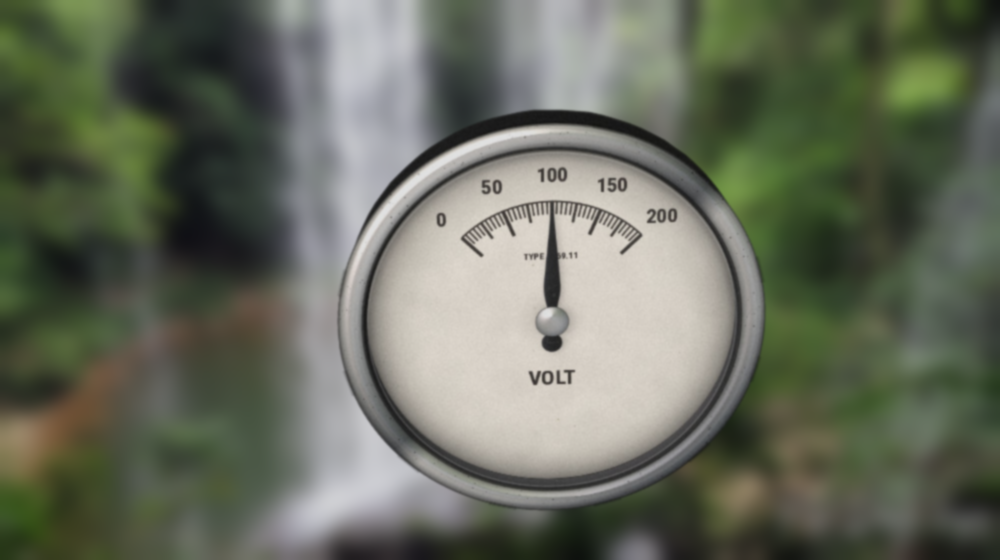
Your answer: 100 V
